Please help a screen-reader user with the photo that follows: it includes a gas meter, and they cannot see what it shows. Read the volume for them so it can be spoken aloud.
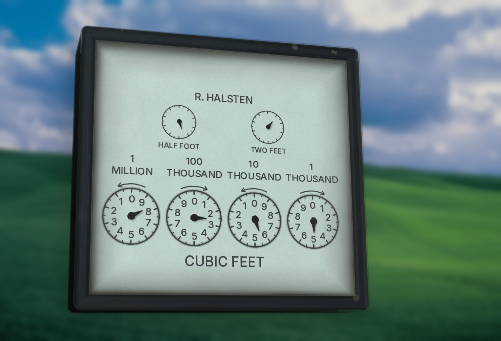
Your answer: 825500 ft³
